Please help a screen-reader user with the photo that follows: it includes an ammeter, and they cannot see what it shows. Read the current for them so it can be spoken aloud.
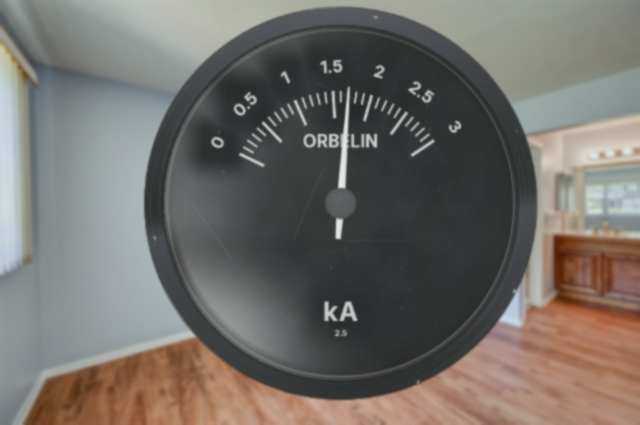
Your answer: 1.7 kA
